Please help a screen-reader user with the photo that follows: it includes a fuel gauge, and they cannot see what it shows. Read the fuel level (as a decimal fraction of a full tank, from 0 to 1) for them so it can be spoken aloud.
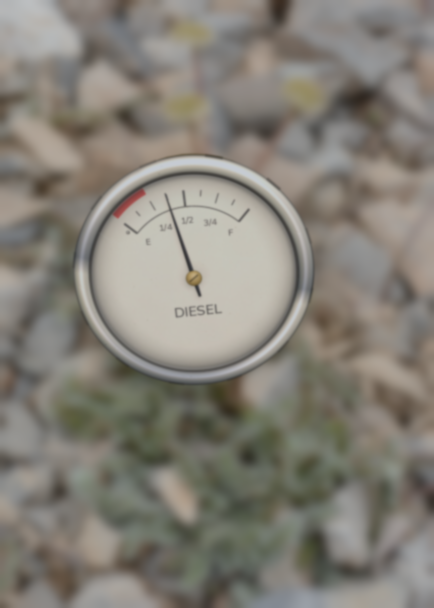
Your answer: 0.375
